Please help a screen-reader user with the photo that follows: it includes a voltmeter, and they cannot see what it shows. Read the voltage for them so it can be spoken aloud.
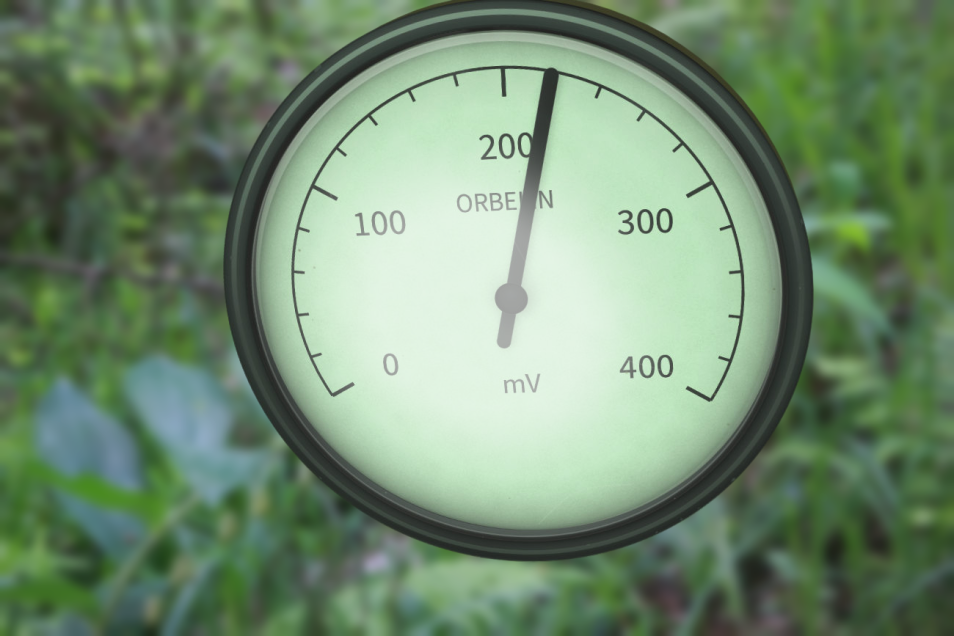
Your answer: 220 mV
